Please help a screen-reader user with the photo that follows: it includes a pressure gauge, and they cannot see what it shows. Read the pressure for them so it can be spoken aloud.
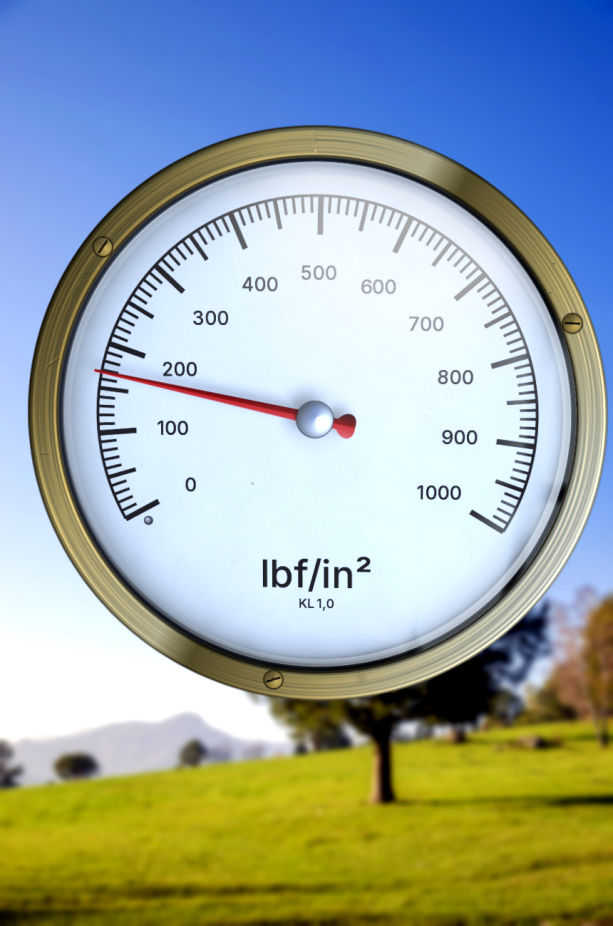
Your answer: 170 psi
